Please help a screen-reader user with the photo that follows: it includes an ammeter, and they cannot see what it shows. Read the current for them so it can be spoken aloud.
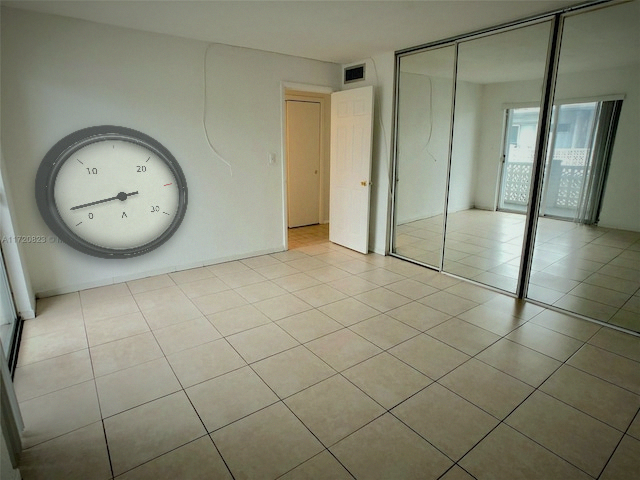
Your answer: 2.5 A
